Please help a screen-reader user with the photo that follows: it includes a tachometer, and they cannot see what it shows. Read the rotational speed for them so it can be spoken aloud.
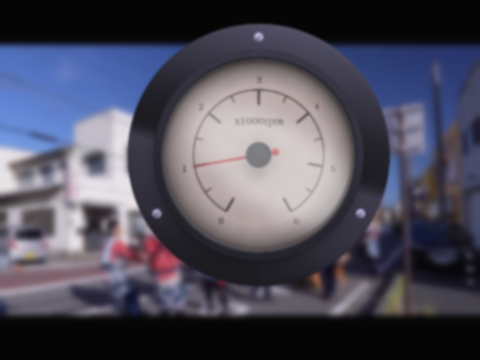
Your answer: 1000 rpm
